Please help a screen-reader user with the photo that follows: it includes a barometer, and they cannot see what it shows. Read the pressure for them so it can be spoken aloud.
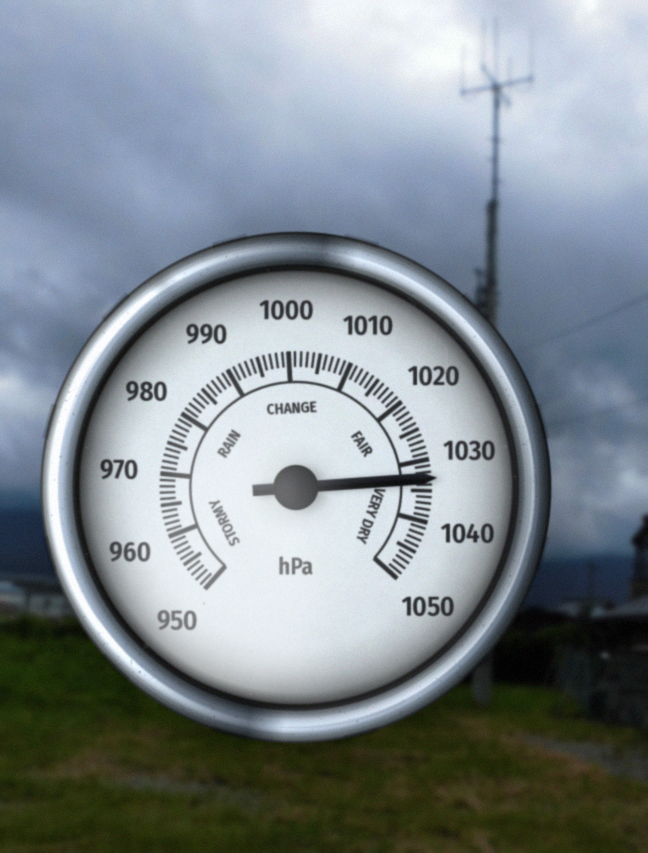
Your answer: 1033 hPa
